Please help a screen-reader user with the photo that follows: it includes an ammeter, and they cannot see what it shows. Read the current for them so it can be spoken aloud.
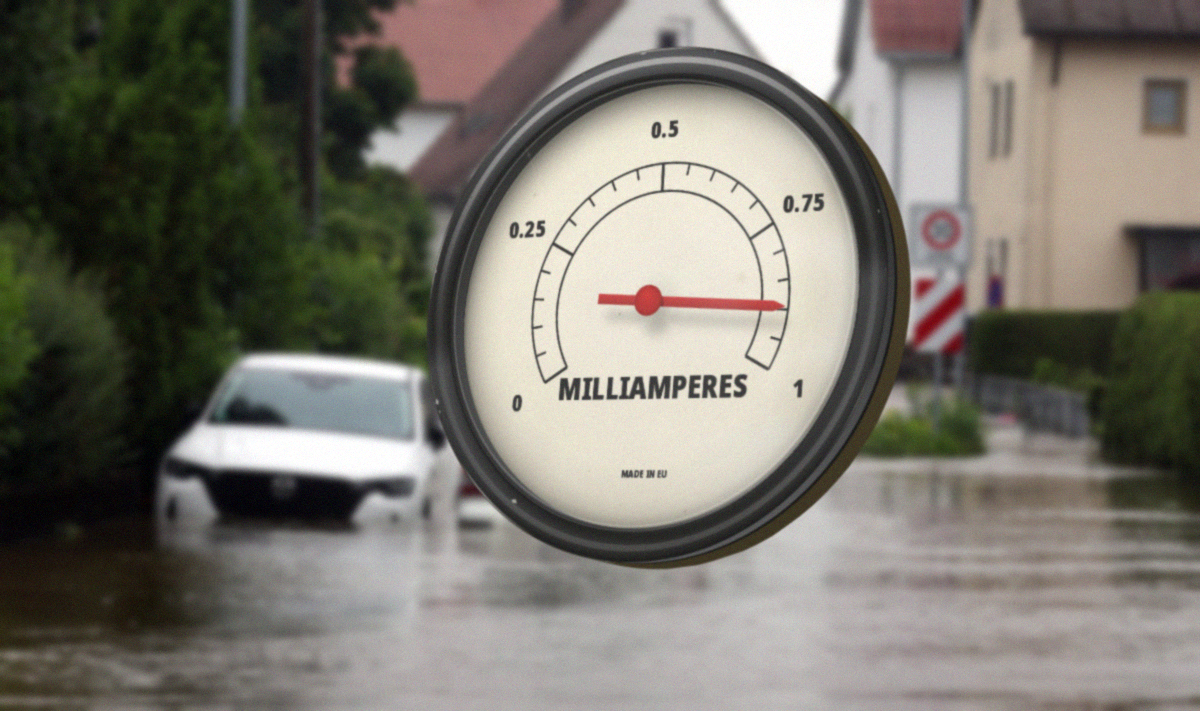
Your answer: 0.9 mA
